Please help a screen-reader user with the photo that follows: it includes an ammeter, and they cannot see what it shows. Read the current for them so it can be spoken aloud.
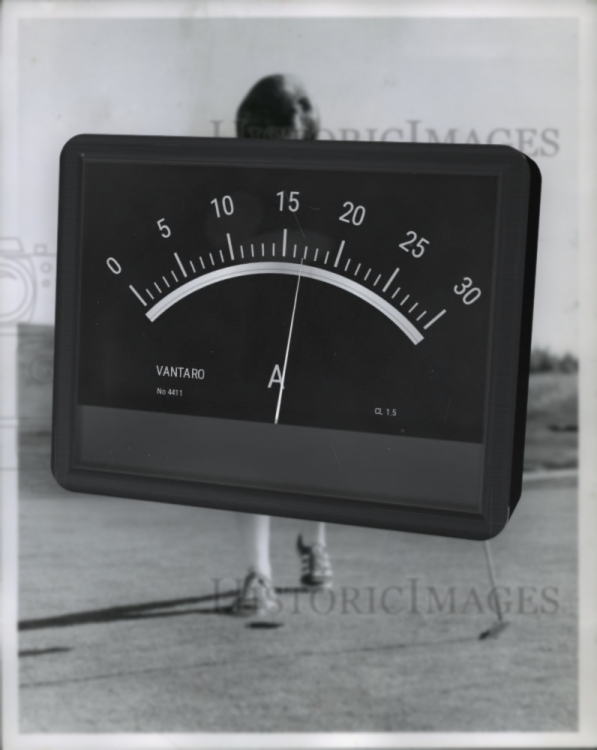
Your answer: 17 A
